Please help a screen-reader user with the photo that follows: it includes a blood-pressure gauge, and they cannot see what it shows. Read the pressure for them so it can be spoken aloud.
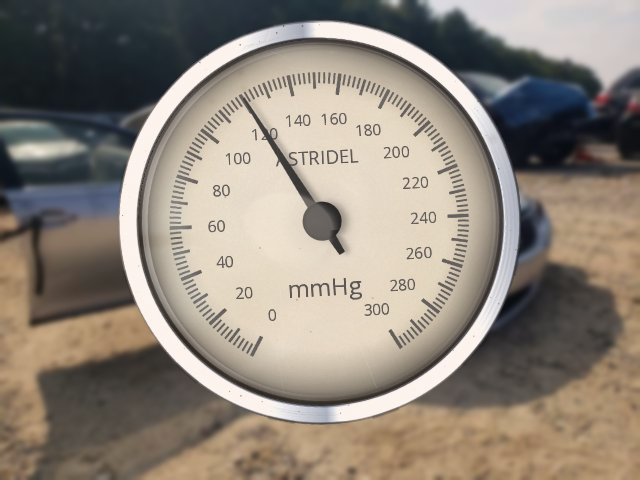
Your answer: 120 mmHg
